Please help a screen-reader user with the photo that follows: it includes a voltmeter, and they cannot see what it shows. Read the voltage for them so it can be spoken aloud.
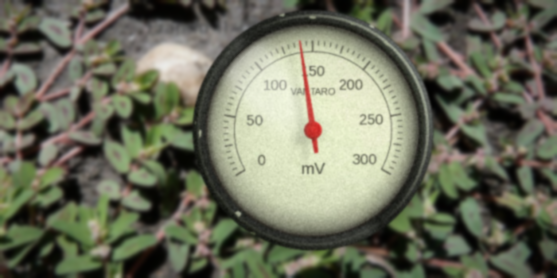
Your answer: 140 mV
